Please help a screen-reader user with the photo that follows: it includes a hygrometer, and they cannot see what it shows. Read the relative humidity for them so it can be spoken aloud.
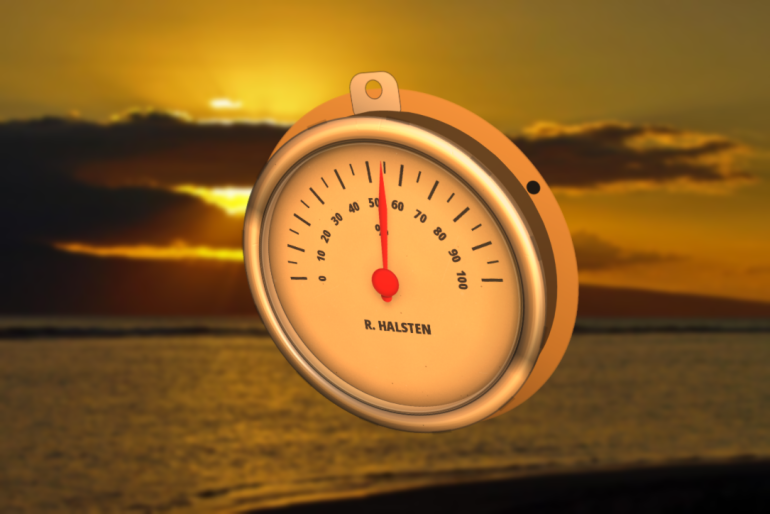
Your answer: 55 %
